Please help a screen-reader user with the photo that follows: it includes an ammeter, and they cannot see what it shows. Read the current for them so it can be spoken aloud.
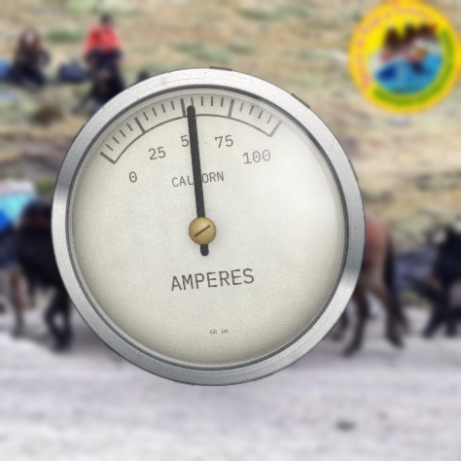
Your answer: 55 A
